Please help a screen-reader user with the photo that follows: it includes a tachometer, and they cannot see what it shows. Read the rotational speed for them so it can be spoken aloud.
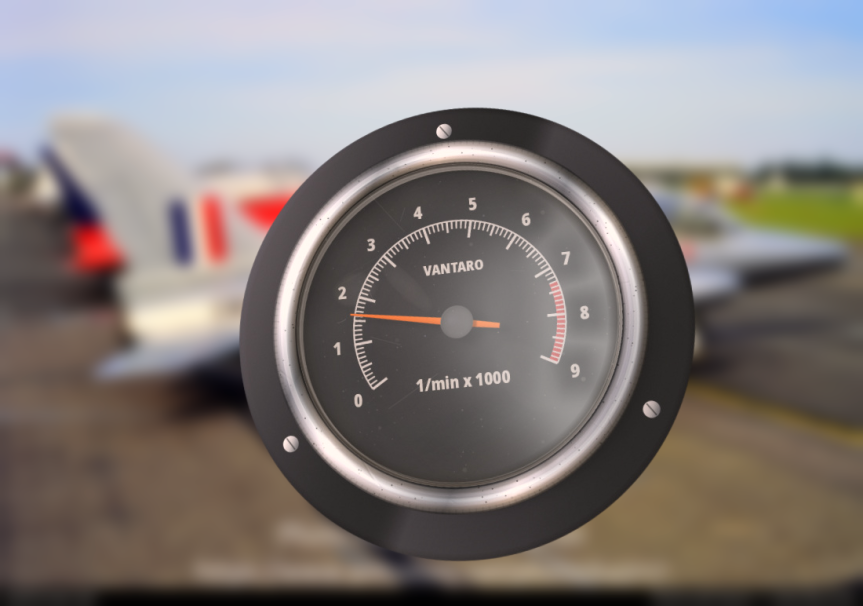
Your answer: 1600 rpm
